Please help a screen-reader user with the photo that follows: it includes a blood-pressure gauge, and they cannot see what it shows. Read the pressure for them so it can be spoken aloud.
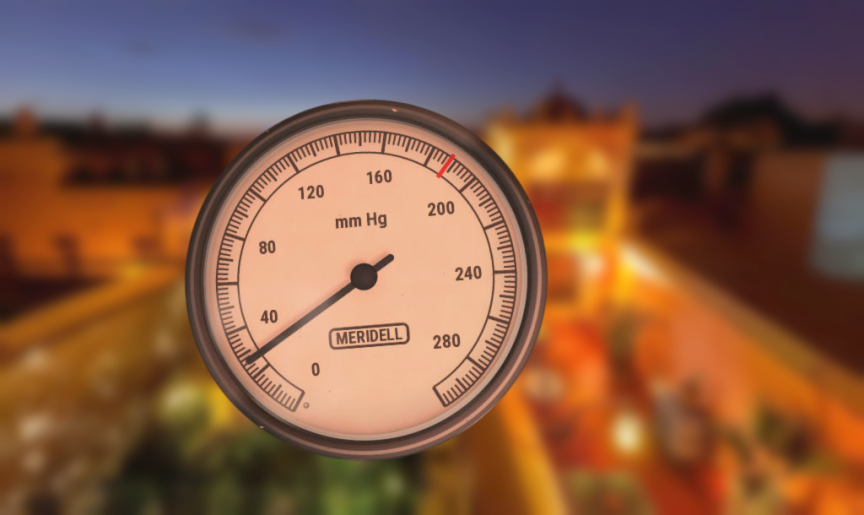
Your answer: 26 mmHg
